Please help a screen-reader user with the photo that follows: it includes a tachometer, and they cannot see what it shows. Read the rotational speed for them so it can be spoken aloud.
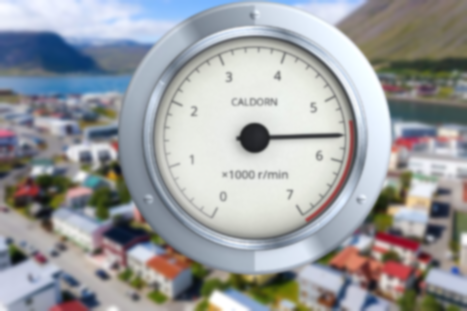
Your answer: 5600 rpm
